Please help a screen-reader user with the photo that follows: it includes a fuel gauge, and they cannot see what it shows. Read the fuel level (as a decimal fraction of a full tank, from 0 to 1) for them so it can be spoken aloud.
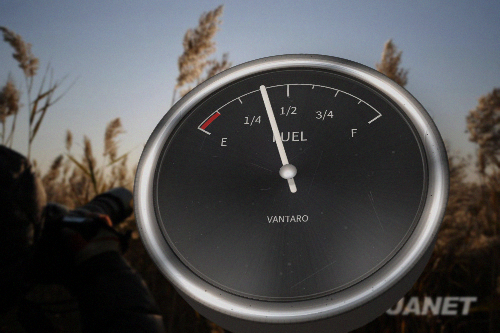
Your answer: 0.375
